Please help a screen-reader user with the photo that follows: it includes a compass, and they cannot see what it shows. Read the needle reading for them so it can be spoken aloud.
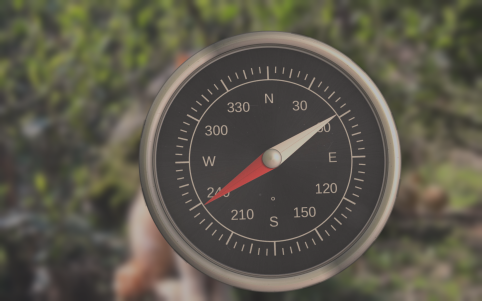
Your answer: 237.5 °
